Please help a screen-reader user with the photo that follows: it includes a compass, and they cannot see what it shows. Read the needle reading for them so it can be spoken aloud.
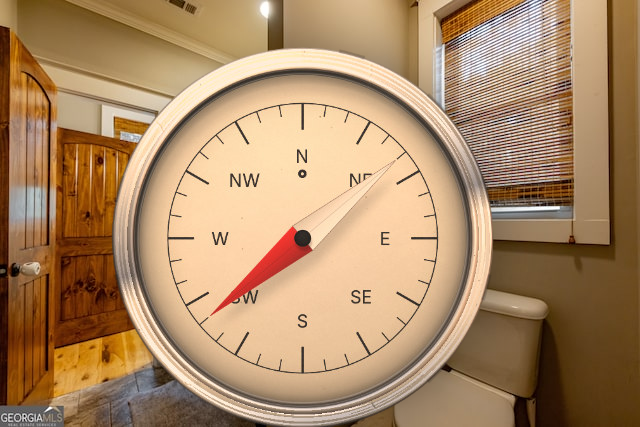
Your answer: 230 °
